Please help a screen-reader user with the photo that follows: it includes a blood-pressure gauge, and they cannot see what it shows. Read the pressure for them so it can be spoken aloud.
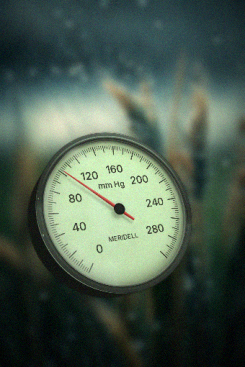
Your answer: 100 mmHg
